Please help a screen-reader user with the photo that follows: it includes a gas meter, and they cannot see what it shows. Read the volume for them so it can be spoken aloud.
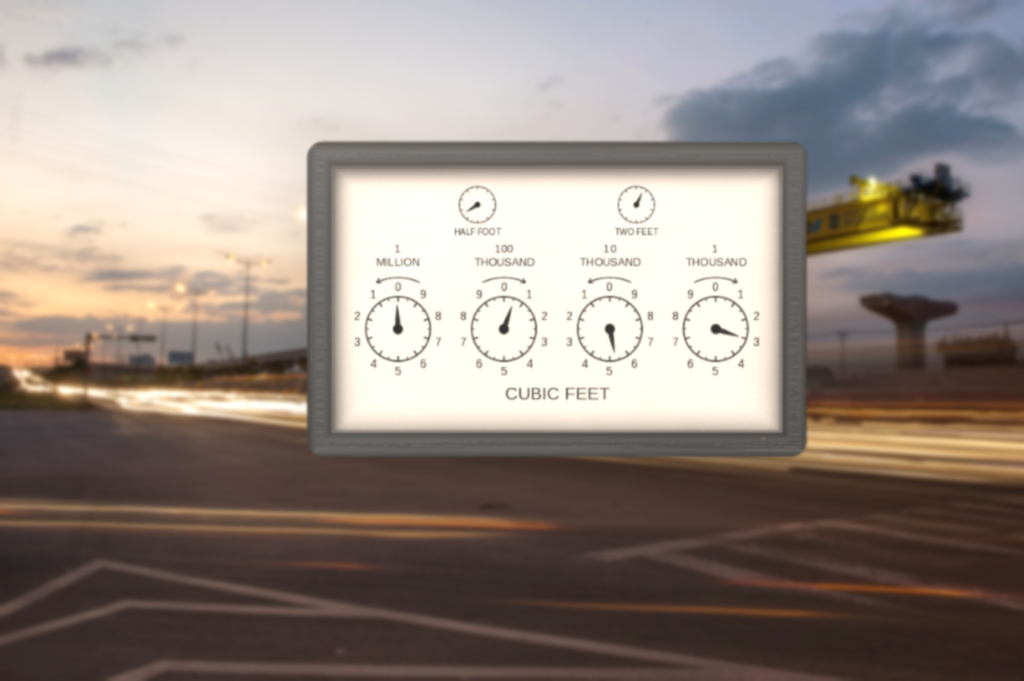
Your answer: 5300 ft³
